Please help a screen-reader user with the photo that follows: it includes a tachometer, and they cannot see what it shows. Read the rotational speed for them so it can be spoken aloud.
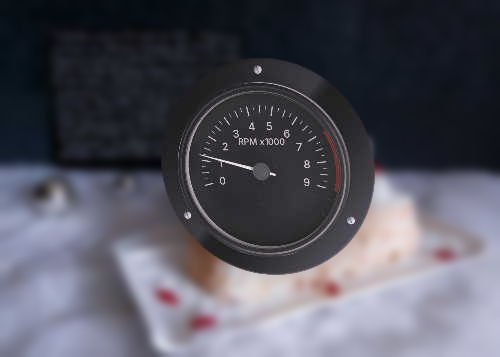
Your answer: 1250 rpm
